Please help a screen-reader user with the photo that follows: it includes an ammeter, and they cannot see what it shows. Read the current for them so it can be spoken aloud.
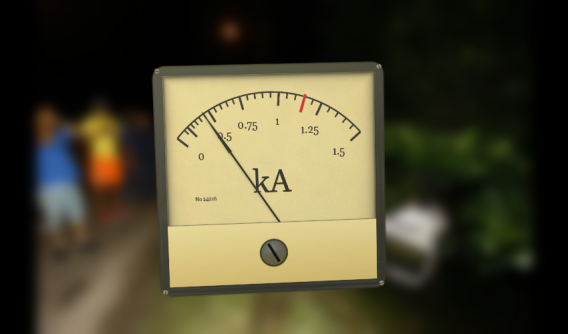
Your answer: 0.45 kA
